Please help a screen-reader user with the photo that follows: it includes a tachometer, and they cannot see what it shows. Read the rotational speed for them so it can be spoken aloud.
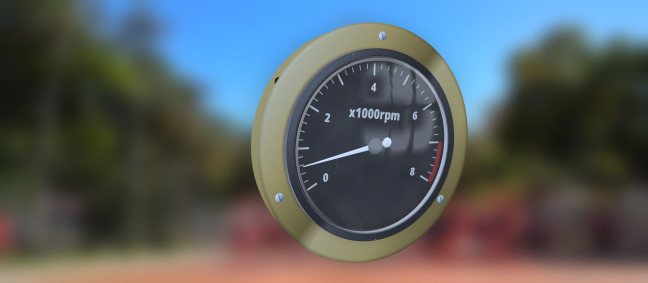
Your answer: 600 rpm
